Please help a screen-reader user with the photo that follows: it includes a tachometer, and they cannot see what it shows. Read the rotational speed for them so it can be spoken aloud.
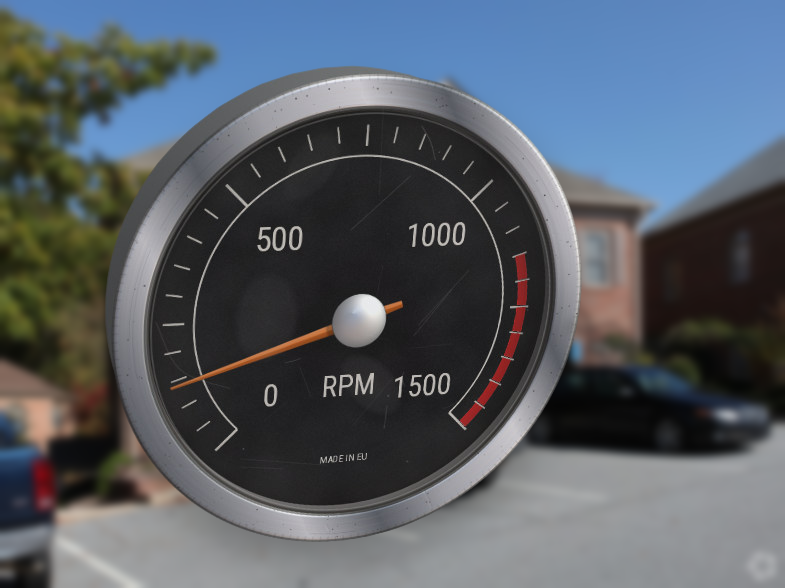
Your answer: 150 rpm
